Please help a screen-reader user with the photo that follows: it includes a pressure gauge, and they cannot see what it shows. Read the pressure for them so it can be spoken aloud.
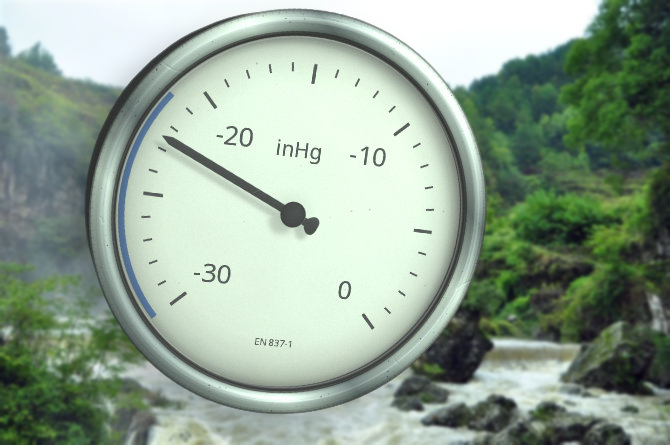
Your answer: -22.5 inHg
